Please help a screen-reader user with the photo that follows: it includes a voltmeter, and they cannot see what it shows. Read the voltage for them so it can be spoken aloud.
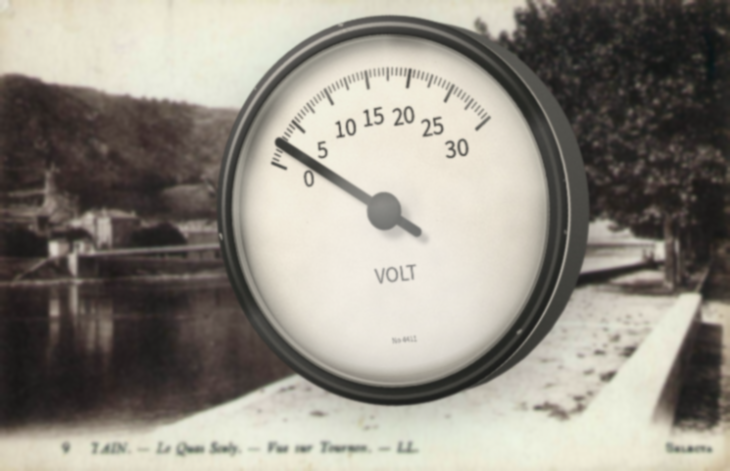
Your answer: 2.5 V
